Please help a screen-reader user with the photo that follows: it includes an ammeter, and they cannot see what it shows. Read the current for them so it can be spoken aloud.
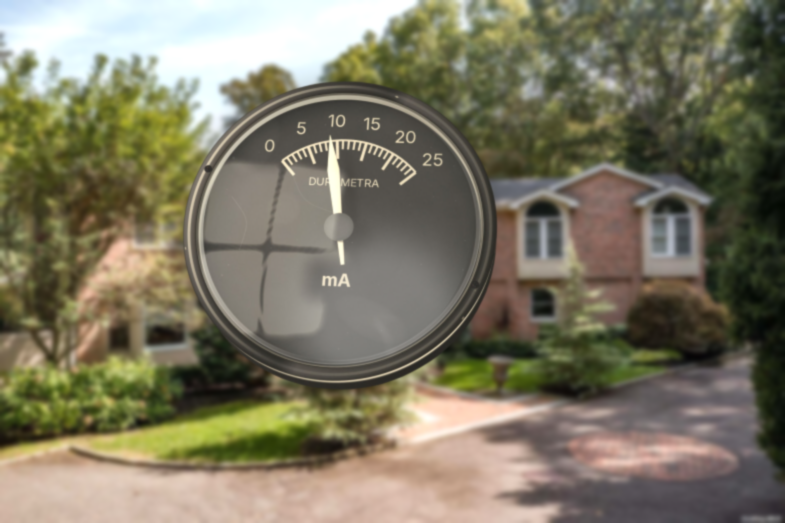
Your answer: 9 mA
